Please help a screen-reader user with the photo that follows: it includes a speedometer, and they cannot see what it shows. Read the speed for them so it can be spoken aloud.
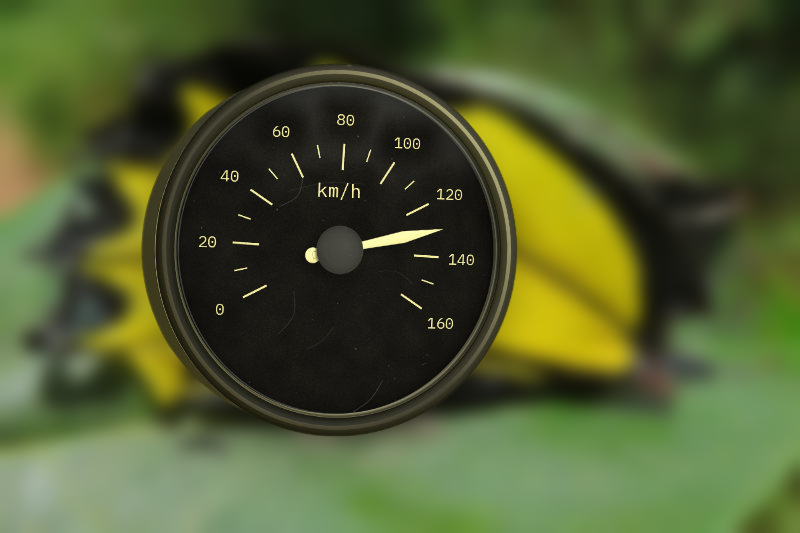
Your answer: 130 km/h
